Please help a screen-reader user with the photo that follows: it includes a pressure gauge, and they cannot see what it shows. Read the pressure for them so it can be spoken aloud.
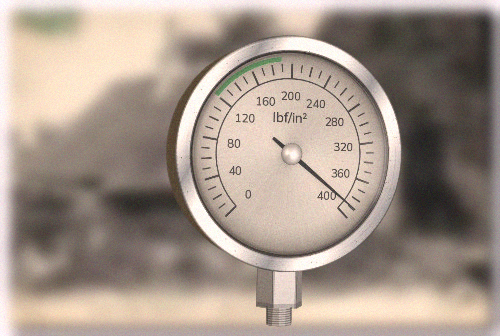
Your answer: 390 psi
